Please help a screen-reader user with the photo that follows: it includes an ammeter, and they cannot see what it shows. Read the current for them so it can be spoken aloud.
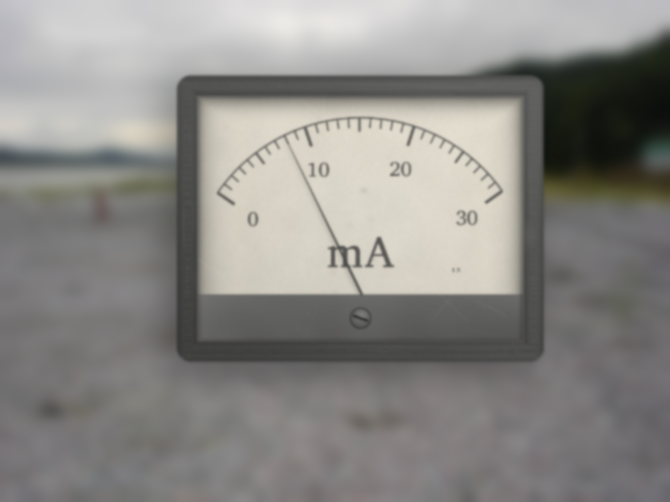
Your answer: 8 mA
